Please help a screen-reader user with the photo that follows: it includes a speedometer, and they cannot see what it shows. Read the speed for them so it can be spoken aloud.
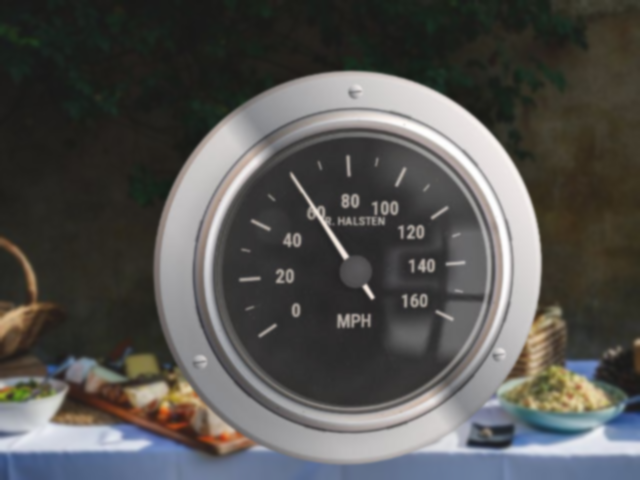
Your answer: 60 mph
